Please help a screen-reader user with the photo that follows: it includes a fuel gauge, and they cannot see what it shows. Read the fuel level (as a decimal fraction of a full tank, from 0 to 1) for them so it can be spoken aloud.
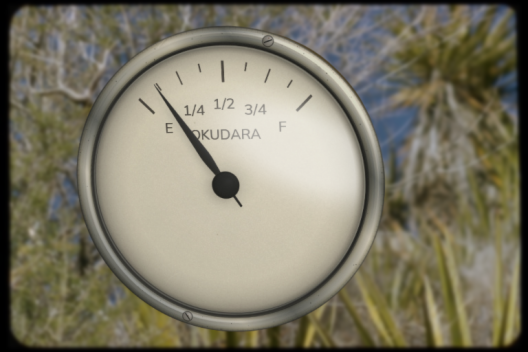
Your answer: 0.125
